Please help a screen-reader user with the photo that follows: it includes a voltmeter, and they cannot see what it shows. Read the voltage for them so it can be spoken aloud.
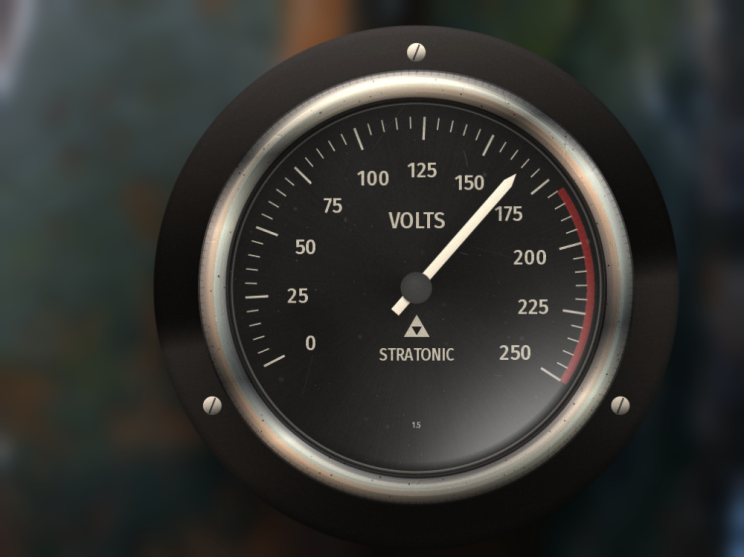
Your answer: 165 V
